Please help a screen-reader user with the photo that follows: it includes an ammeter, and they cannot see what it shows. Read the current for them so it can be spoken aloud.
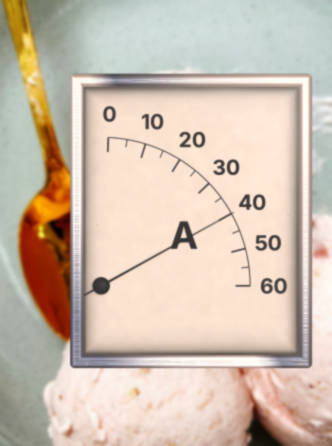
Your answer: 40 A
